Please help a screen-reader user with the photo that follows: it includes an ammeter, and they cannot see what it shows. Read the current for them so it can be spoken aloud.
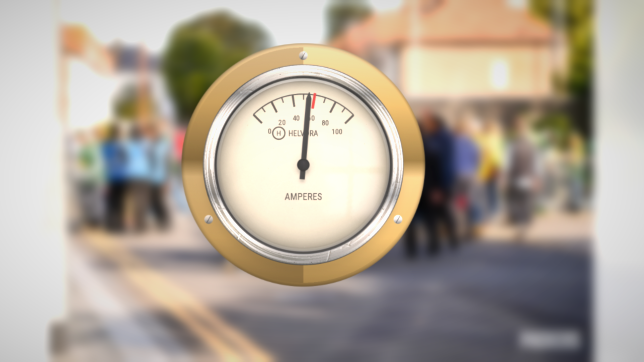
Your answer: 55 A
